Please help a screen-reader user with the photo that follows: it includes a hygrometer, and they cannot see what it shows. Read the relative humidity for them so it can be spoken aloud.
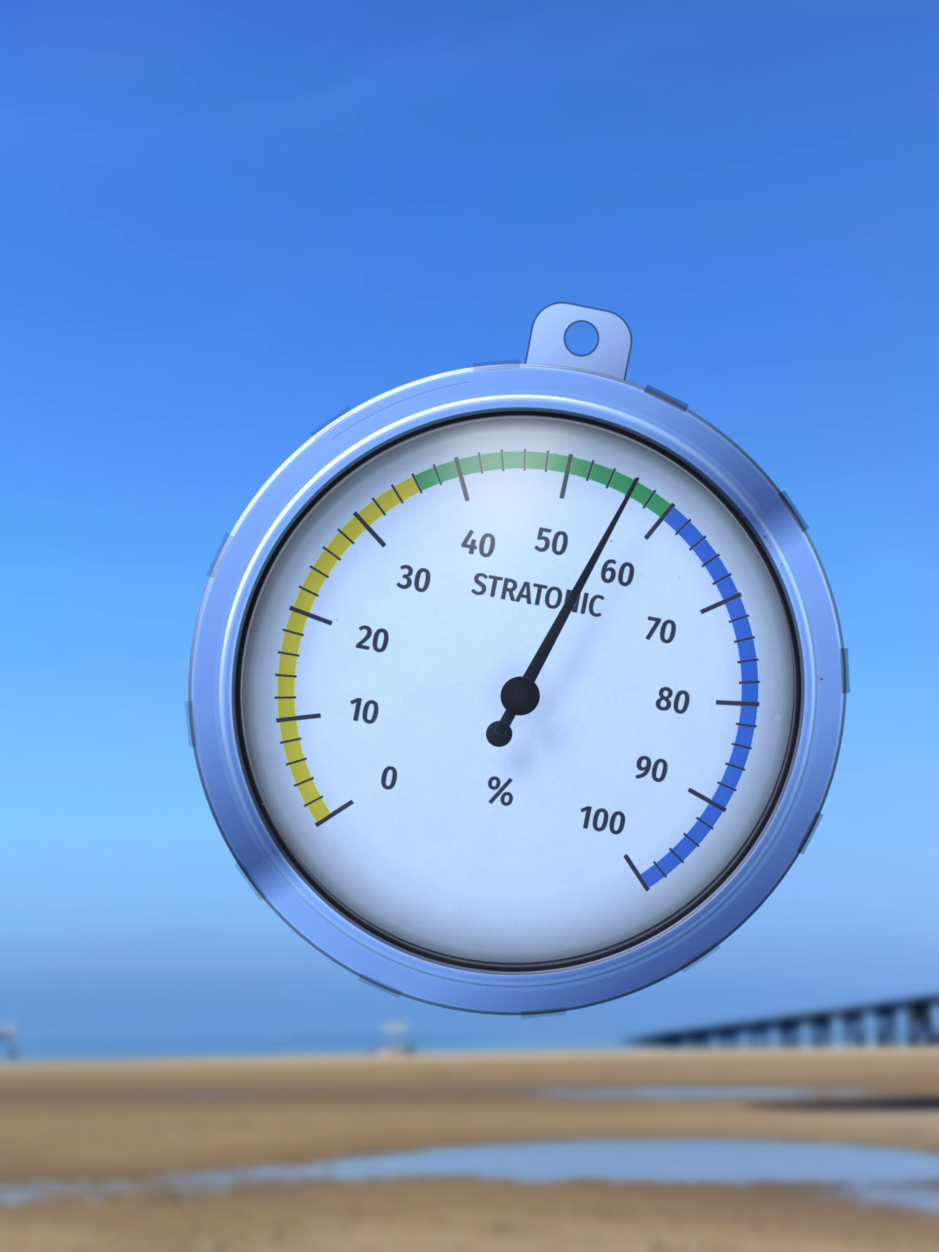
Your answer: 56 %
